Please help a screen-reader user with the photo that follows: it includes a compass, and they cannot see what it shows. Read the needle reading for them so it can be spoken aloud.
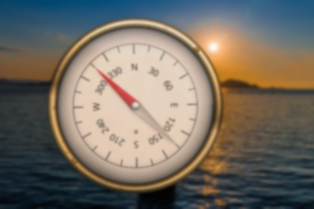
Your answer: 315 °
